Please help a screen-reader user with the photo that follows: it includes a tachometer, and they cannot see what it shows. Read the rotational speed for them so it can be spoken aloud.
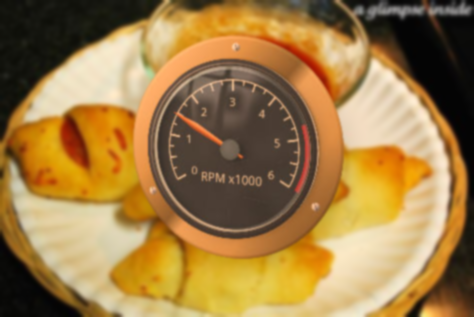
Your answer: 1500 rpm
